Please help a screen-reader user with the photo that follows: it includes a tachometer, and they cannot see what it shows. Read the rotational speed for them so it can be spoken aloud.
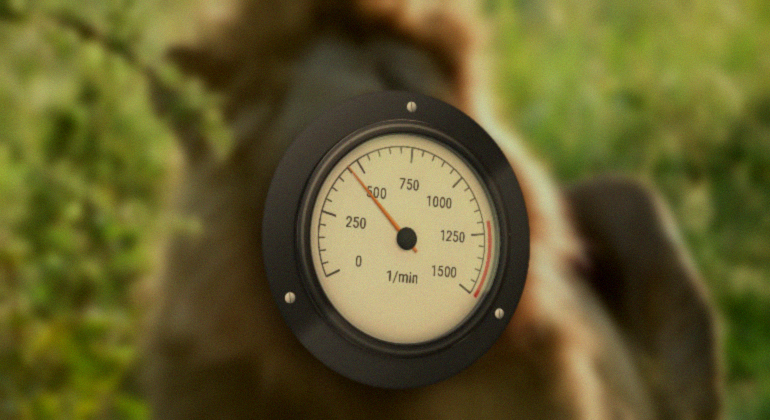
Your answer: 450 rpm
